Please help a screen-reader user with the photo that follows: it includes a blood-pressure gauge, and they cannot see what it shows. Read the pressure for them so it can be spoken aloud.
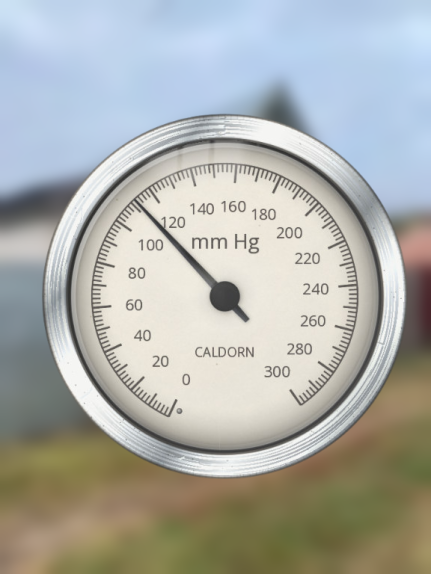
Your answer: 112 mmHg
